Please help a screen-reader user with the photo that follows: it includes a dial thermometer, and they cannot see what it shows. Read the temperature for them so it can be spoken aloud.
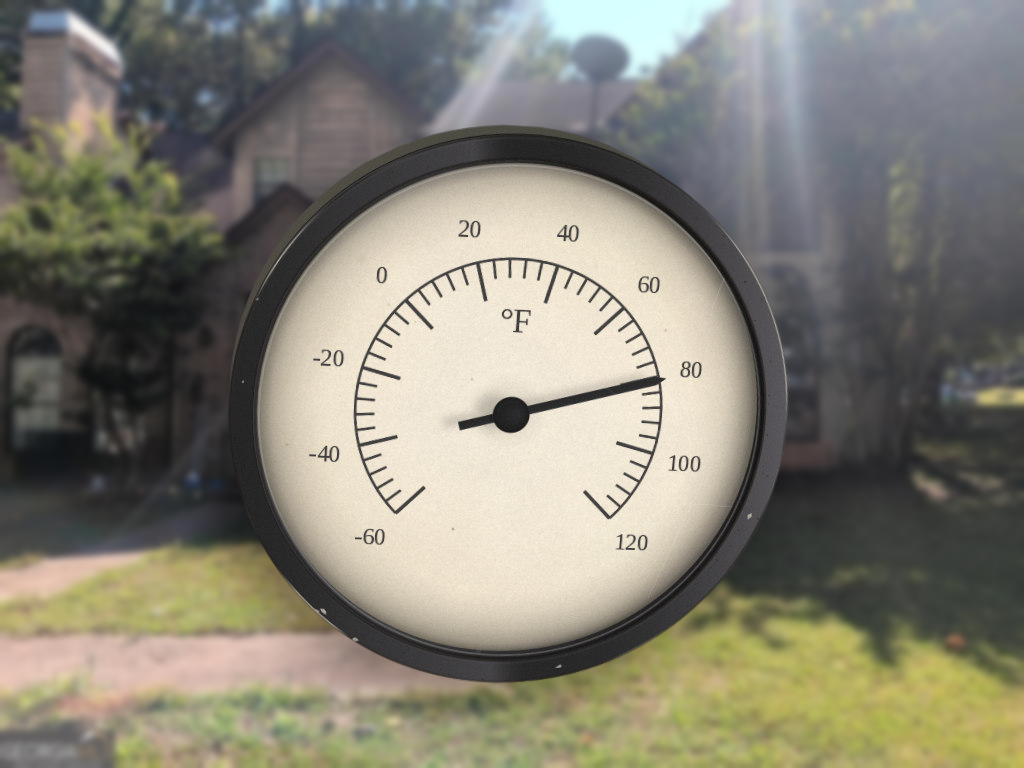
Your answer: 80 °F
